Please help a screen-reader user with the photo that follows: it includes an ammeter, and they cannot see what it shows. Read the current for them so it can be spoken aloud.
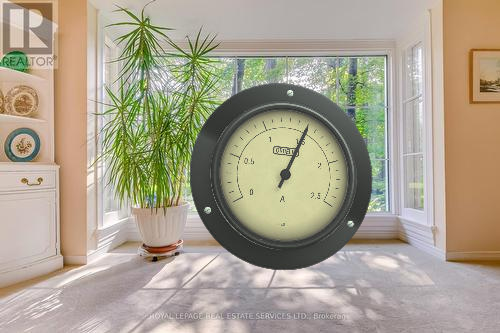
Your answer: 1.5 A
